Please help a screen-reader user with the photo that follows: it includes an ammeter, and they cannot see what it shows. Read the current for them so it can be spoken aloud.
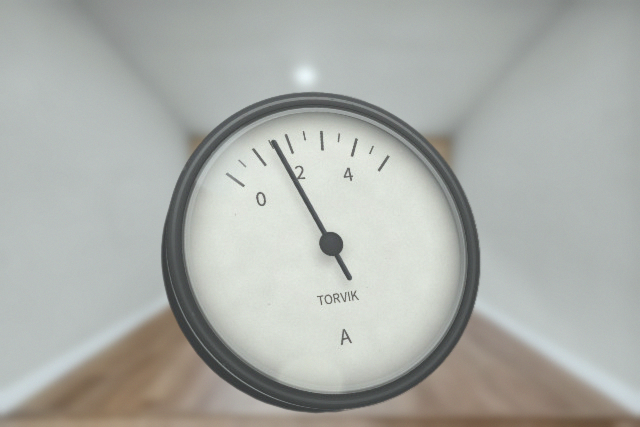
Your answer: 1.5 A
